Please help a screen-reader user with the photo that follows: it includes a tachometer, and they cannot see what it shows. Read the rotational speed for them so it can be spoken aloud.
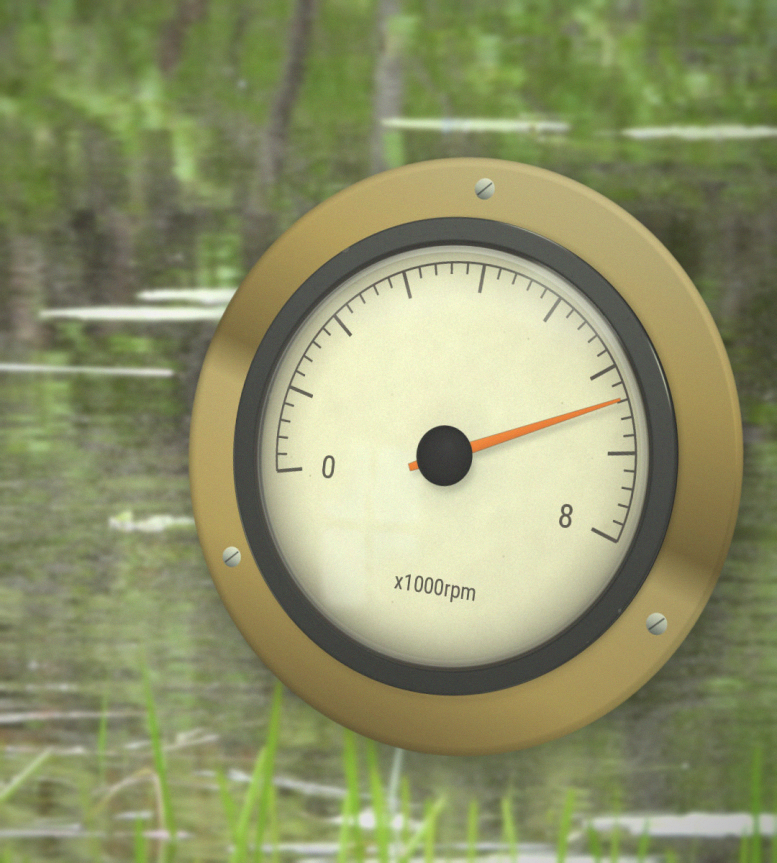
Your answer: 6400 rpm
